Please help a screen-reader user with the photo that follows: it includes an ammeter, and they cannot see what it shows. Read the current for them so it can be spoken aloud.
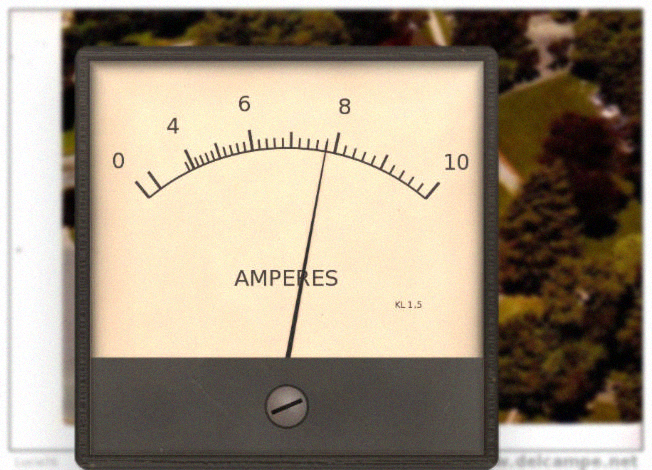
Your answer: 7.8 A
